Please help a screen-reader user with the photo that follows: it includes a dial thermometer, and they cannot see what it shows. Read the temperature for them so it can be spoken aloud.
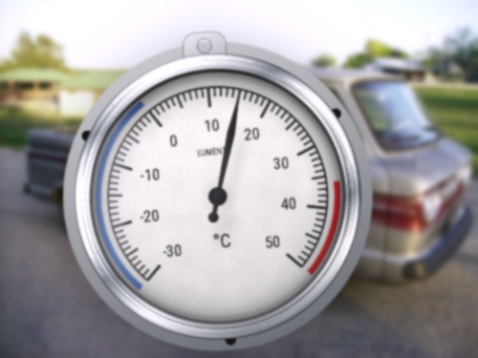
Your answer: 15 °C
